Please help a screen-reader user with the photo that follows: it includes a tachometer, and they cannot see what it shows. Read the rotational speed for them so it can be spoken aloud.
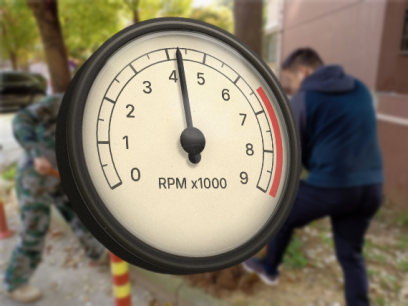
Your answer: 4250 rpm
